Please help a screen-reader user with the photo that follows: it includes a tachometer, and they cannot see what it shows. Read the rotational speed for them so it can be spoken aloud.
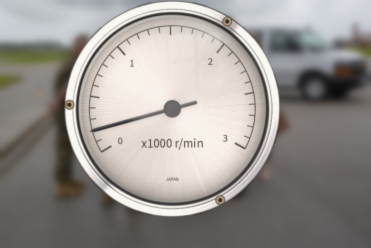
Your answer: 200 rpm
